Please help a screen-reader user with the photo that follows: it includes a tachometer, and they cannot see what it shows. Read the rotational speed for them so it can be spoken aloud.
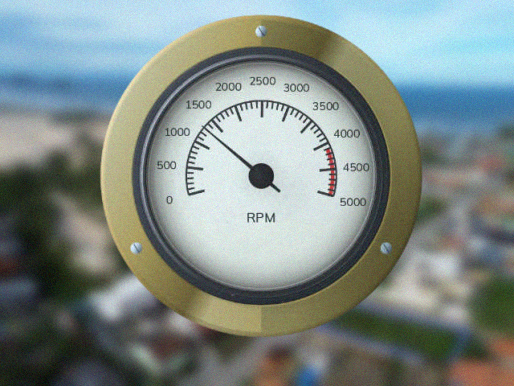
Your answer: 1300 rpm
